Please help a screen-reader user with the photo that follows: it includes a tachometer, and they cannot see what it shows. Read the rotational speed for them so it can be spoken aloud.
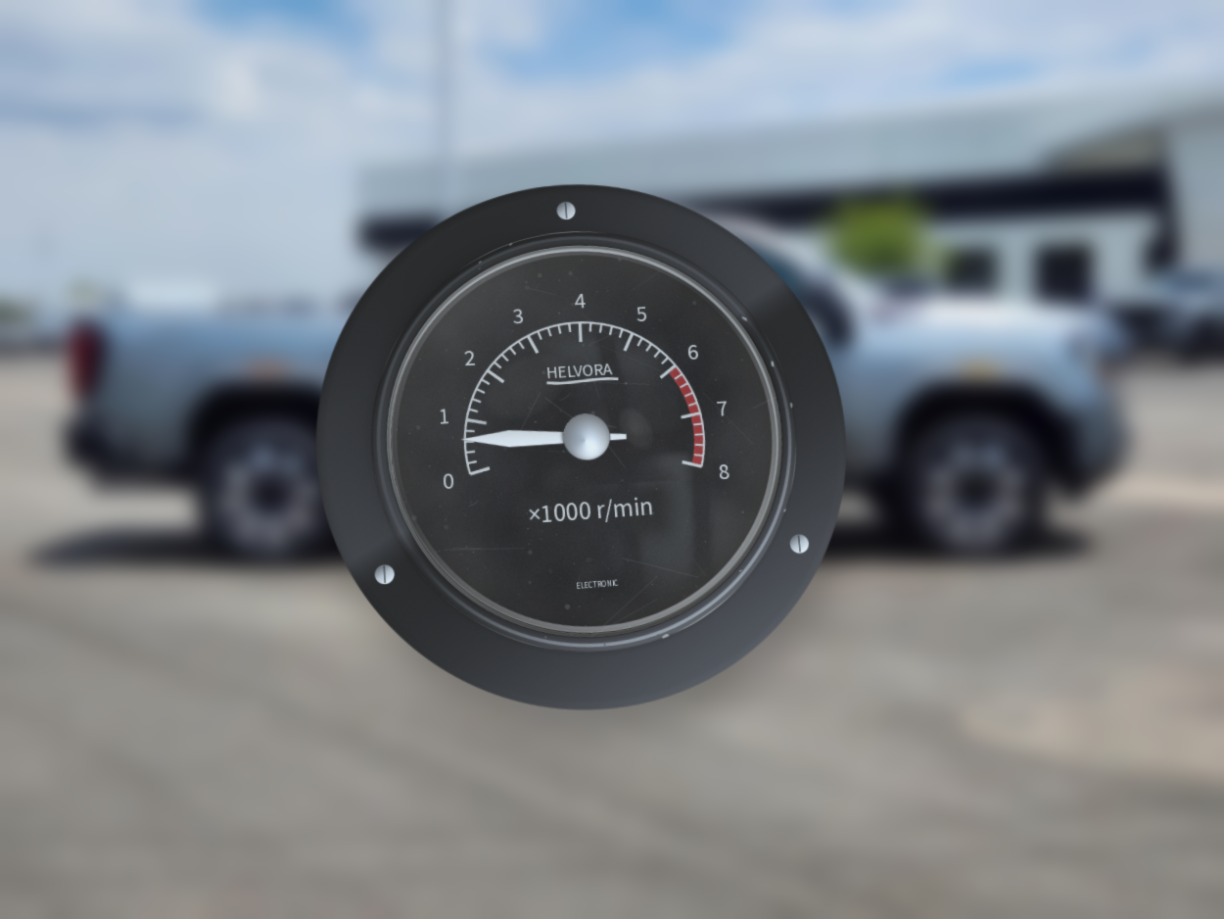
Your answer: 600 rpm
